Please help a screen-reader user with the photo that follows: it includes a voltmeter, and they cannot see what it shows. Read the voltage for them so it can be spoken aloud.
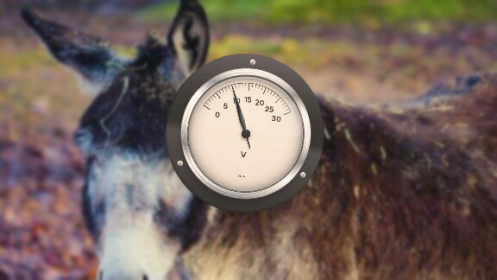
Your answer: 10 V
